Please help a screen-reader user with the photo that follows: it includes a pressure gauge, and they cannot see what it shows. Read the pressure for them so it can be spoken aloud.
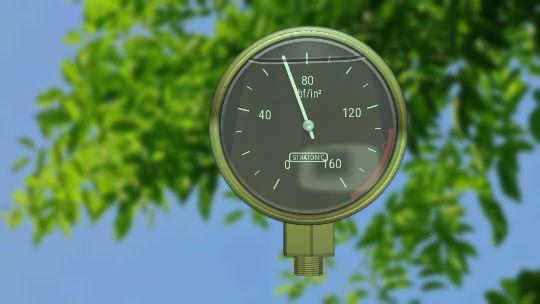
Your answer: 70 psi
